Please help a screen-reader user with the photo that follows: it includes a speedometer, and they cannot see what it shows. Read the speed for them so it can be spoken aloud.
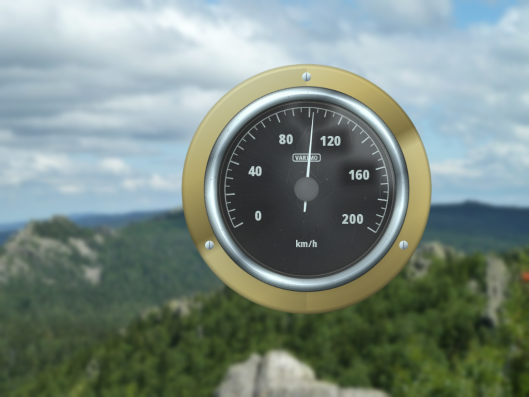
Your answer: 102.5 km/h
